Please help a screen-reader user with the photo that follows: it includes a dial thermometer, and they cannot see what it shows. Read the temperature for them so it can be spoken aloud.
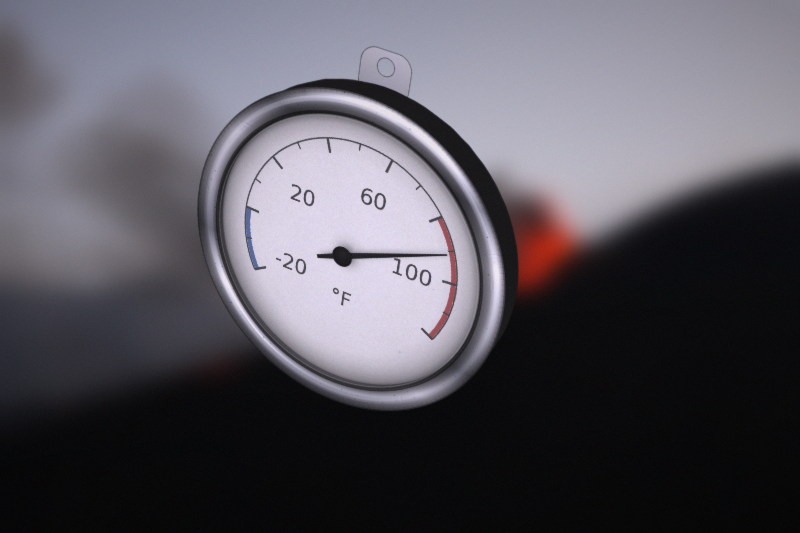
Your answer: 90 °F
